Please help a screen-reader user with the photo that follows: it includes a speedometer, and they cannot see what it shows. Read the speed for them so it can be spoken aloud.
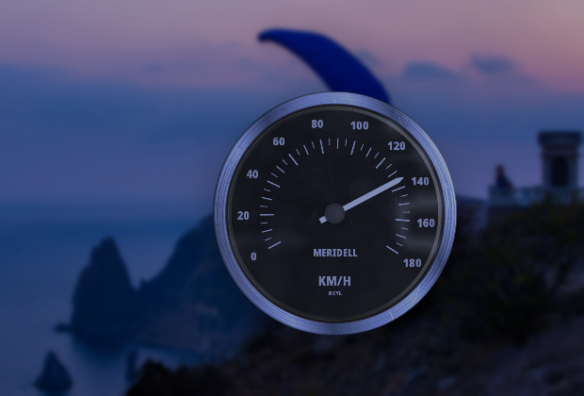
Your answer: 135 km/h
